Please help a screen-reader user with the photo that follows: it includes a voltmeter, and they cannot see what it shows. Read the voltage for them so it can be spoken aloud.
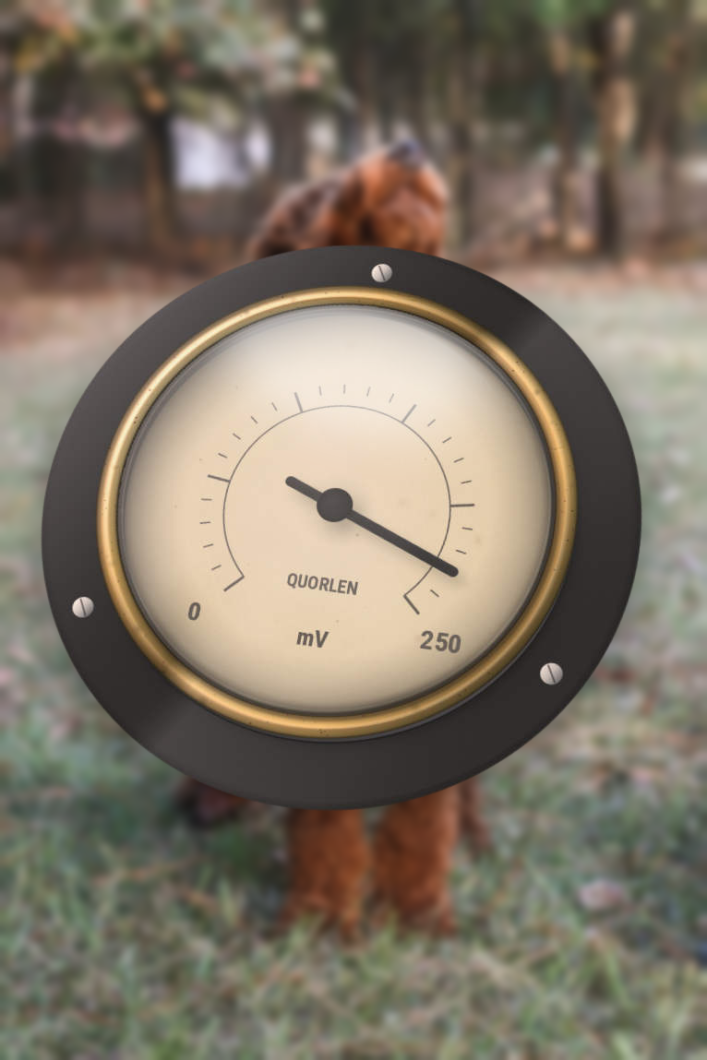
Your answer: 230 mV
